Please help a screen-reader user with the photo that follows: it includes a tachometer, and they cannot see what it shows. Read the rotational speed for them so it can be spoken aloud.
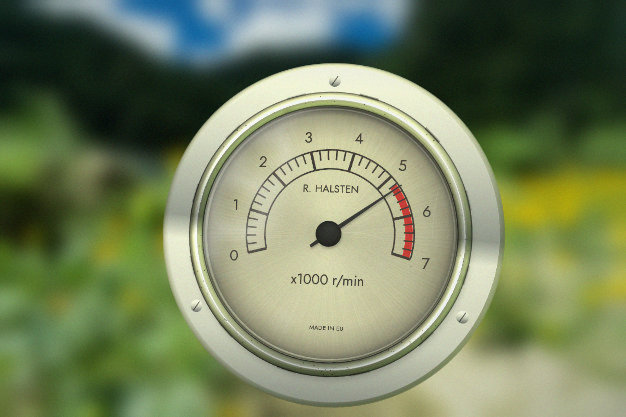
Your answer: 5300 rpm
